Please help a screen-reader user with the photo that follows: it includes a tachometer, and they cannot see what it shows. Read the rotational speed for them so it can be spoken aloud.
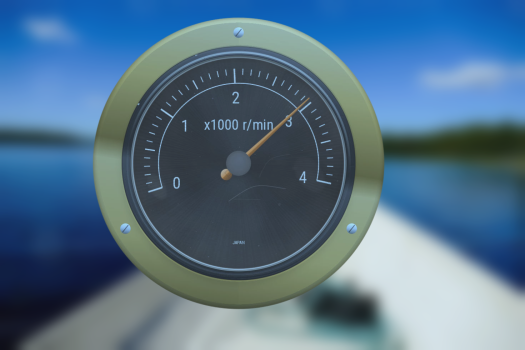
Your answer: 2950 rpm
